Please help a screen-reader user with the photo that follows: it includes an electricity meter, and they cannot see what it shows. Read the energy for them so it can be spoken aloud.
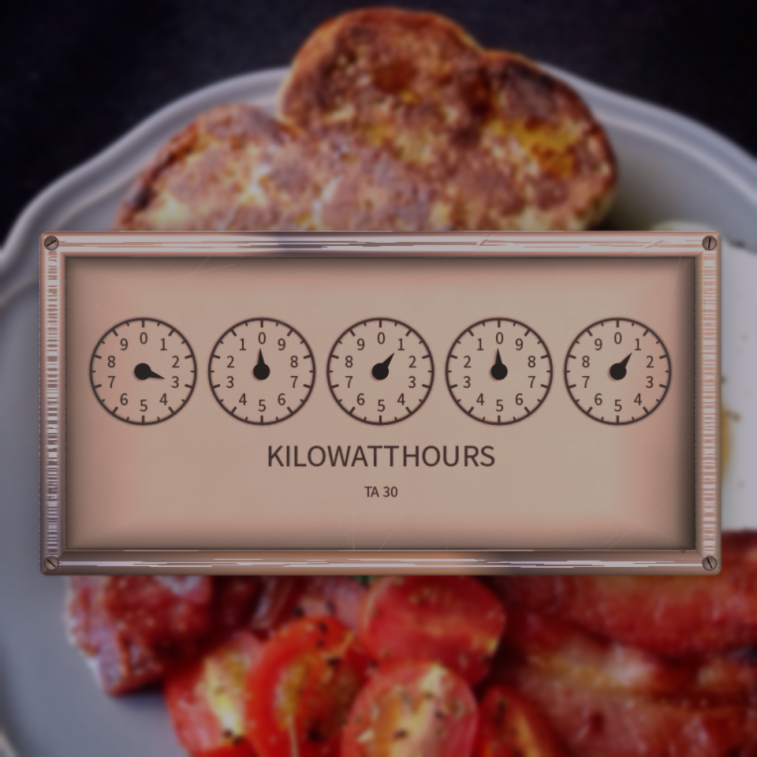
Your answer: 30101 kWh
